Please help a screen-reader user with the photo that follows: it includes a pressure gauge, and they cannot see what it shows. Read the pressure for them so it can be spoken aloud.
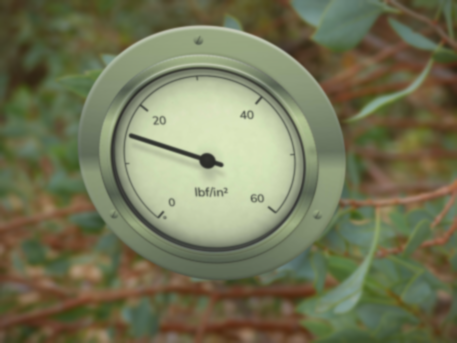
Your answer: 15 psi
